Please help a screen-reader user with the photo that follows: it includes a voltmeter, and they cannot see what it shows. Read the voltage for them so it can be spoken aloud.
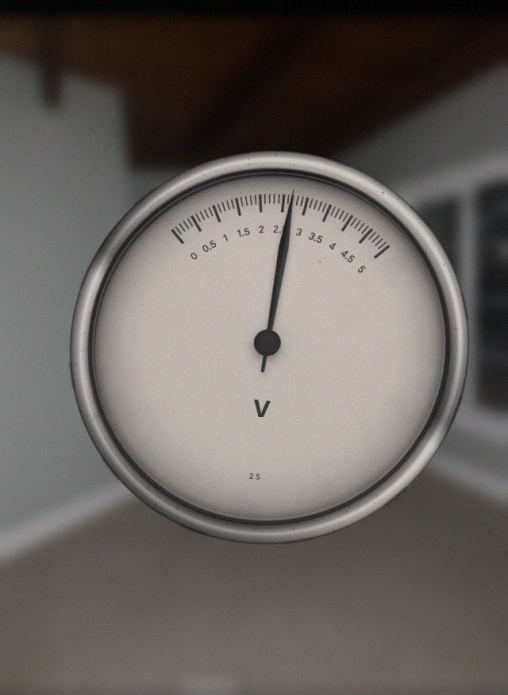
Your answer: 2.7 V
